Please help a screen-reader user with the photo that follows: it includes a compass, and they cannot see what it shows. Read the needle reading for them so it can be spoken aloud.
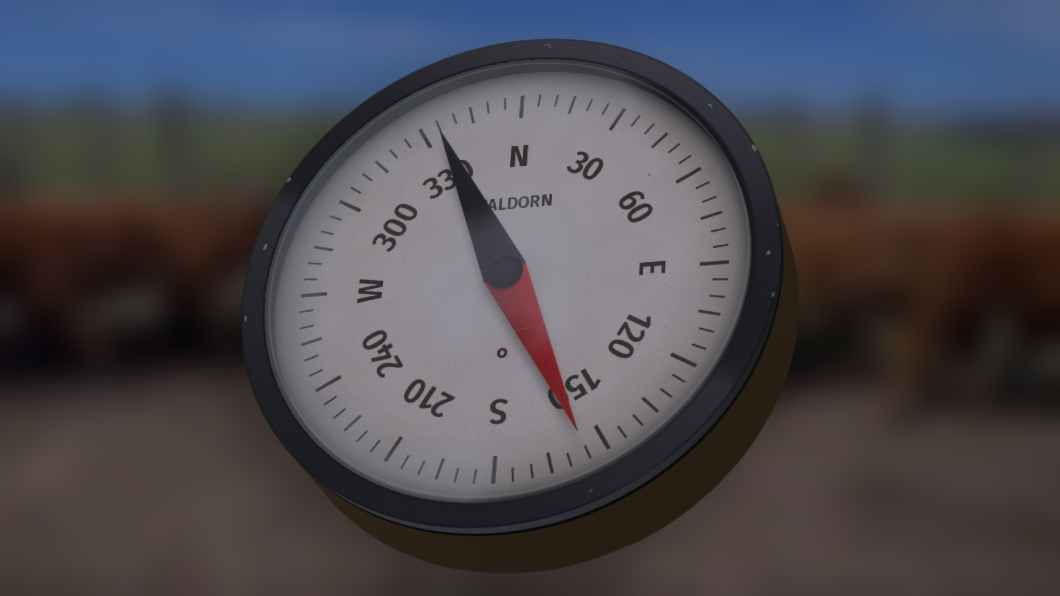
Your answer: 155 °
